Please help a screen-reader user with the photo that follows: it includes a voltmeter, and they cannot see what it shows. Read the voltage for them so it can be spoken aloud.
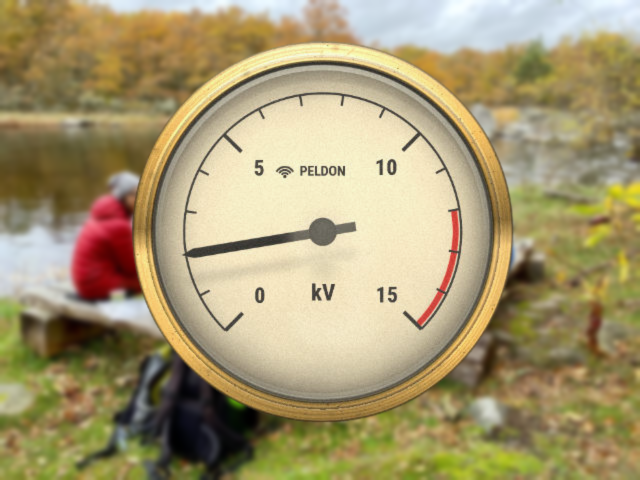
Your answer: 2 kV
